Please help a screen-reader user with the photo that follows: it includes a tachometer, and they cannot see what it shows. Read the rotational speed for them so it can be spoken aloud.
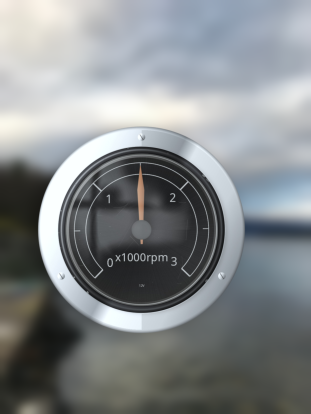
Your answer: 1500 rpm
